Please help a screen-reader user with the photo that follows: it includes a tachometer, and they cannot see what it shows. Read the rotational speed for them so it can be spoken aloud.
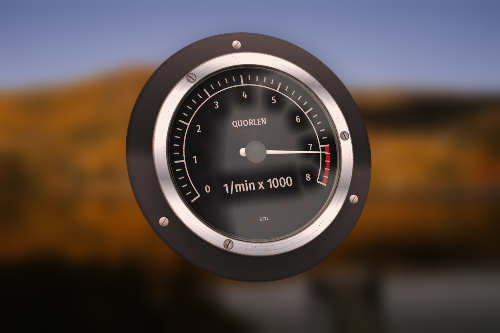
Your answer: 7200 rpm
